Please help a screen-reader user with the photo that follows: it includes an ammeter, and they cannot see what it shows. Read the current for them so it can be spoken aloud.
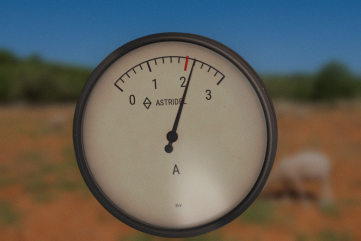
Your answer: 2.2 A
